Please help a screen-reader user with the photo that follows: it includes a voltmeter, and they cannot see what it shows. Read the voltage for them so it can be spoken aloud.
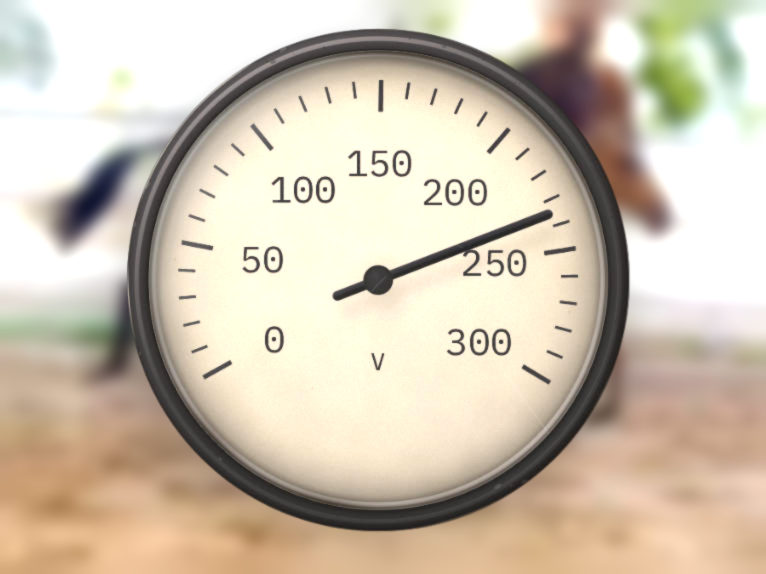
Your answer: 235 V
